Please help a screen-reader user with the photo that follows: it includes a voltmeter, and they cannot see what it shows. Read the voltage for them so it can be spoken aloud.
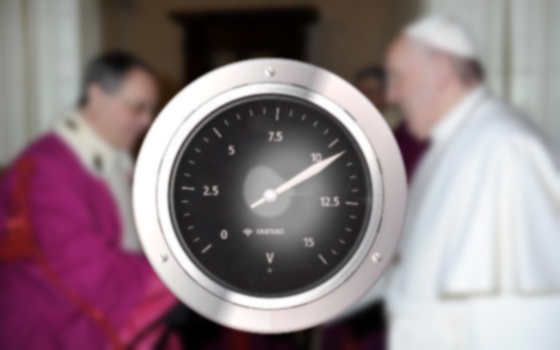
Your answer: 10.5 V
